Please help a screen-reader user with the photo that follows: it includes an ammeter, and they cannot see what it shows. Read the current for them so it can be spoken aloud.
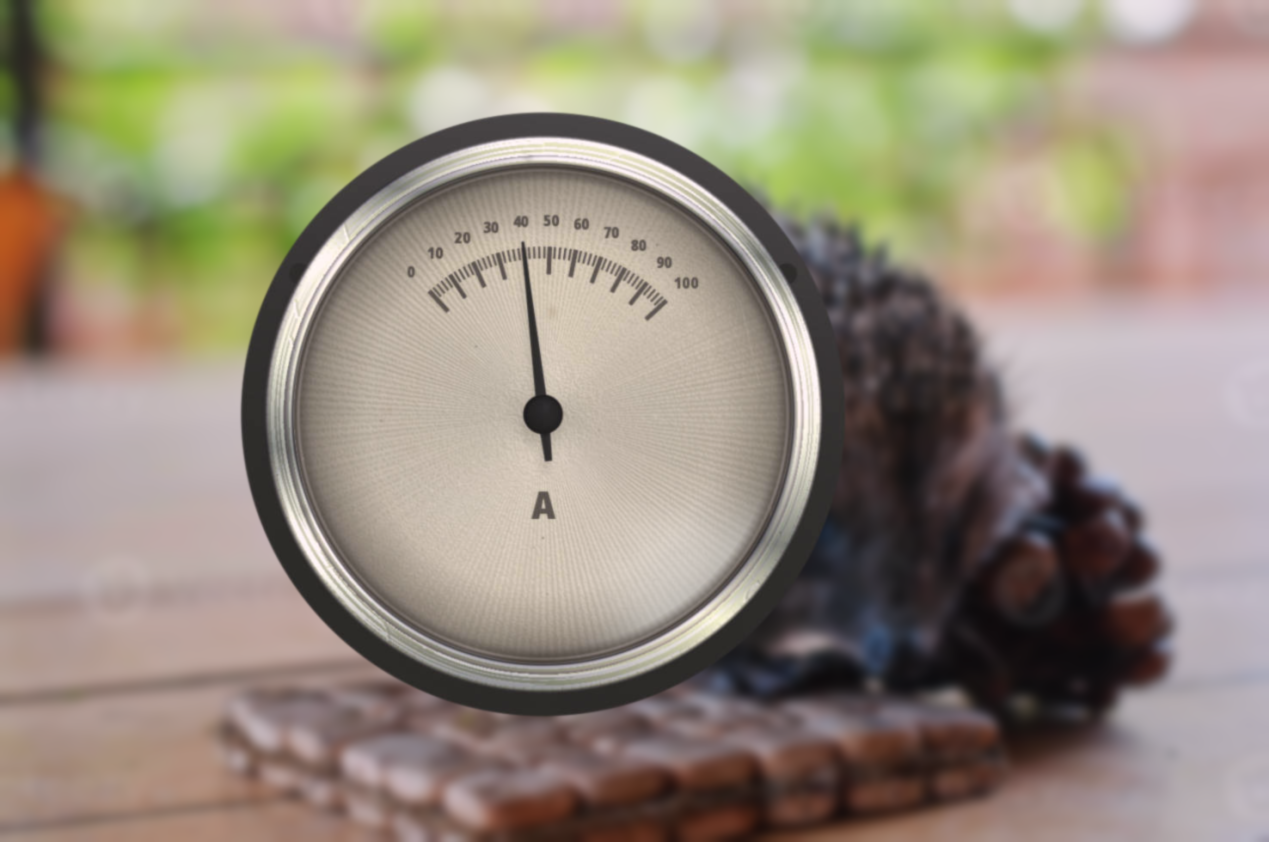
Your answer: 40 A
